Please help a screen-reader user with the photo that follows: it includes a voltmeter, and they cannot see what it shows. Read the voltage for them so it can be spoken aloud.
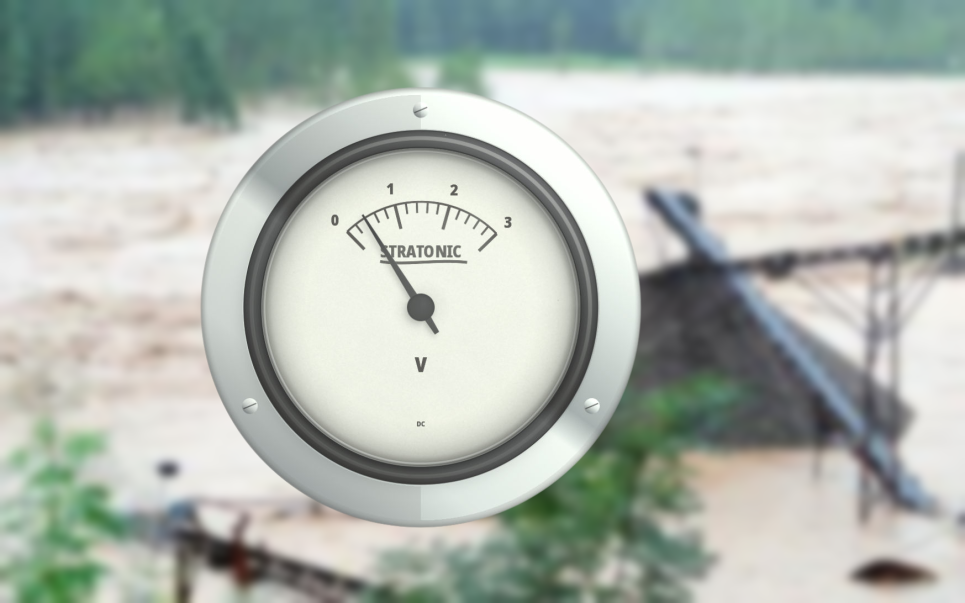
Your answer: 0.4 V
